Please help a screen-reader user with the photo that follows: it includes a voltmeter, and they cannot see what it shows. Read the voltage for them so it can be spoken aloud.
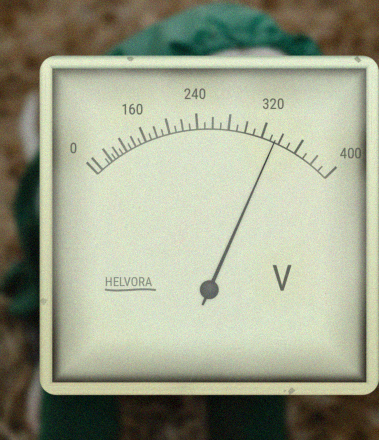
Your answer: 335 V
